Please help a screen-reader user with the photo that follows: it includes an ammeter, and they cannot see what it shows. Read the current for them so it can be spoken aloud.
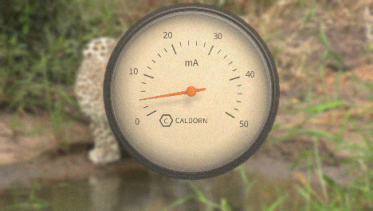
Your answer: 4 mA
